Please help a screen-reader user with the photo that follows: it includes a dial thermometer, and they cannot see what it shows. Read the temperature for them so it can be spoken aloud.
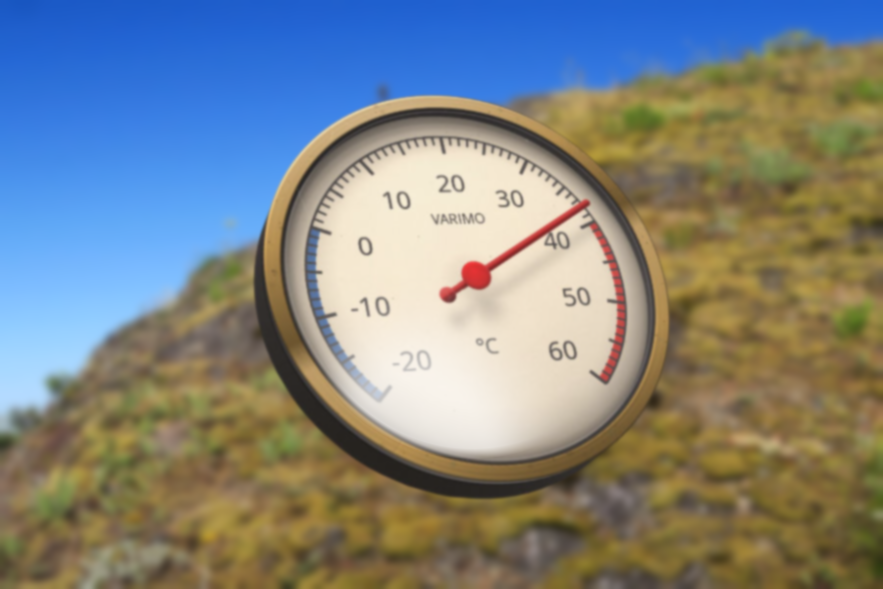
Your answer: 38 °C
